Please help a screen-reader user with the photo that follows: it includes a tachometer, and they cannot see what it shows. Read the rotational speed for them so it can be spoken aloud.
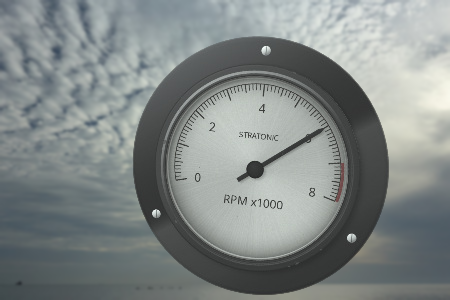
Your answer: 6000 rpm
